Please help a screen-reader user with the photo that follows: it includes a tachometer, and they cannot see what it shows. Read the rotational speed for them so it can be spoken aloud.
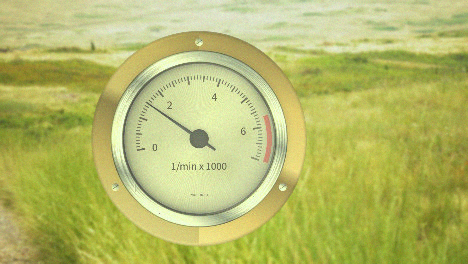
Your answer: 1500 rpm
